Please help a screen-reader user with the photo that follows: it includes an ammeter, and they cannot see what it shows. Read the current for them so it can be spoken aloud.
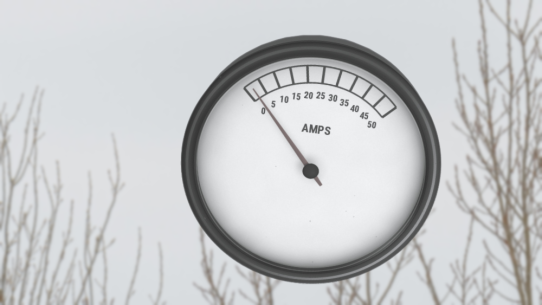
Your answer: 2.5 A
